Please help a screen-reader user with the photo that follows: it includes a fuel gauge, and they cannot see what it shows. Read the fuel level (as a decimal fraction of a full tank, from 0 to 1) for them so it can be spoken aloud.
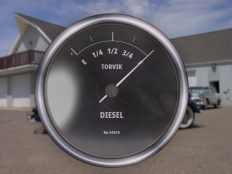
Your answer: 1
